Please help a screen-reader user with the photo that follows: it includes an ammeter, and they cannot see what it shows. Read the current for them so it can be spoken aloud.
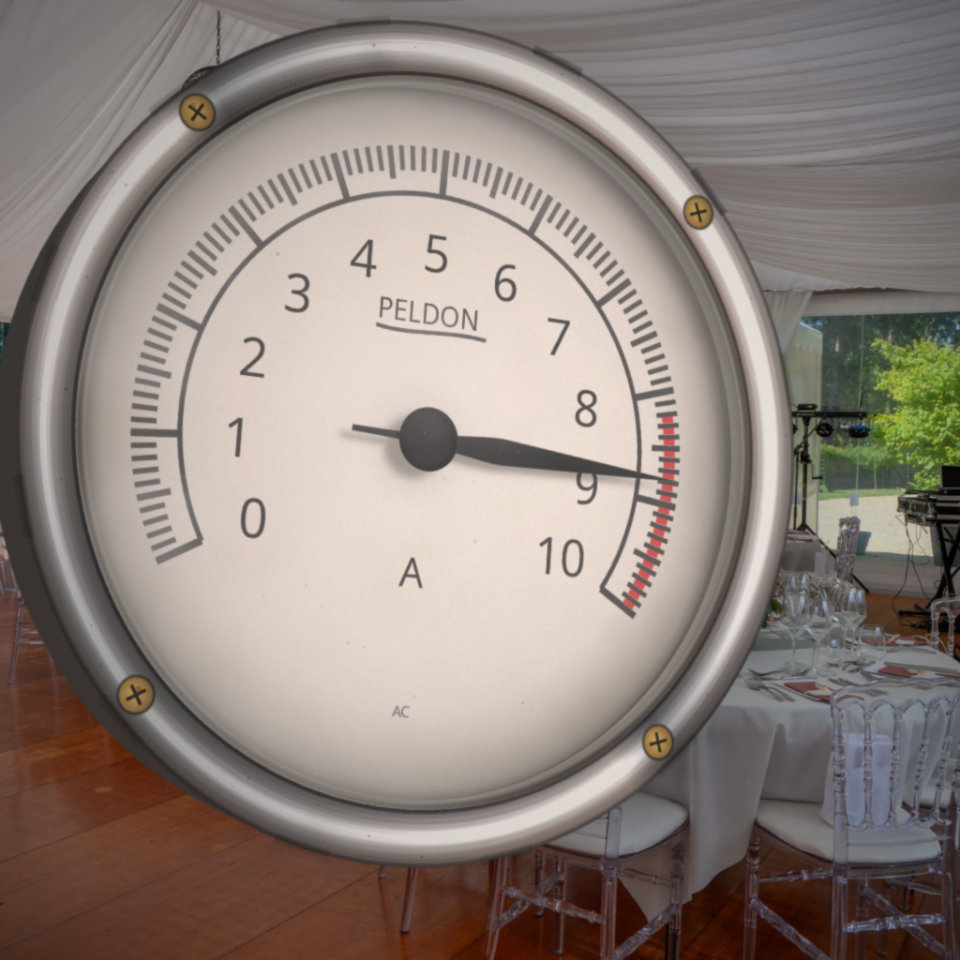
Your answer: 8.8 A
